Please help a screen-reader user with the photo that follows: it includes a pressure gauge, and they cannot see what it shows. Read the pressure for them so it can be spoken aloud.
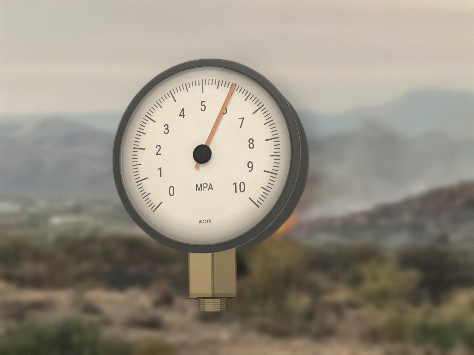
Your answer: 6 MPa
